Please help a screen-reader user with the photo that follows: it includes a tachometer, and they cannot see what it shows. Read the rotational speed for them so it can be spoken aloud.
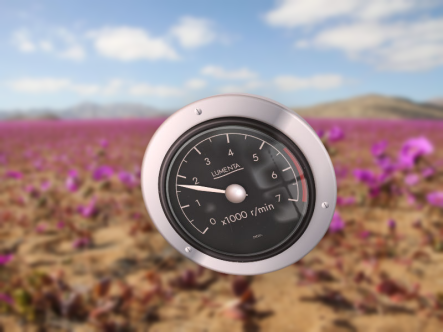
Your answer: 1750 rpm
